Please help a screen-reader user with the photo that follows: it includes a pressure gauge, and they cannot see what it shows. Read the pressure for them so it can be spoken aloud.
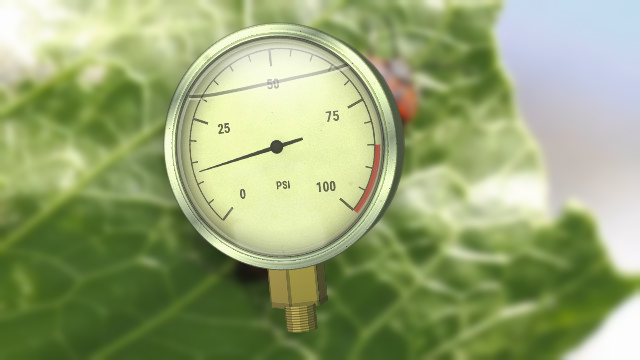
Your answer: 12.5 psi
